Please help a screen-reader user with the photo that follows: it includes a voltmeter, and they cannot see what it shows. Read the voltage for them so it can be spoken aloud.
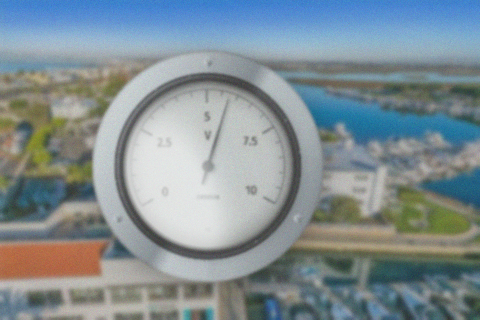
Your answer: 5.75 V
